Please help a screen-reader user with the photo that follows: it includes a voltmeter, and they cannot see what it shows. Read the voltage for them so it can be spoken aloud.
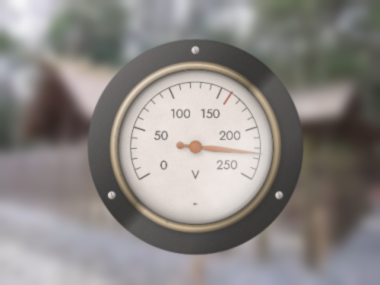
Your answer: 225 V
